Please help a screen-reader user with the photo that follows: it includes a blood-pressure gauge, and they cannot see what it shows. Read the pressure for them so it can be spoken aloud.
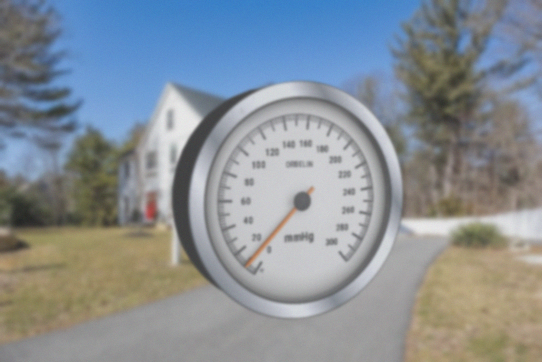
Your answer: 10 mmHg
